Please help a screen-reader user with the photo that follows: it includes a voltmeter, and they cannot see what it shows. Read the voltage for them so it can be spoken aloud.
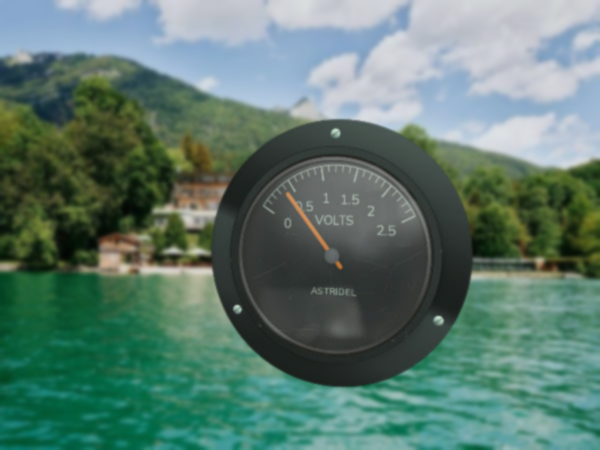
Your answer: 0.4 V
